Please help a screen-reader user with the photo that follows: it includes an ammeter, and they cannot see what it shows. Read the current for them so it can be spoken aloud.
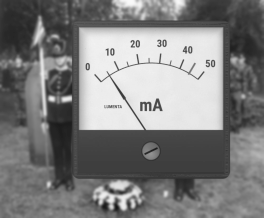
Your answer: 5 mA
